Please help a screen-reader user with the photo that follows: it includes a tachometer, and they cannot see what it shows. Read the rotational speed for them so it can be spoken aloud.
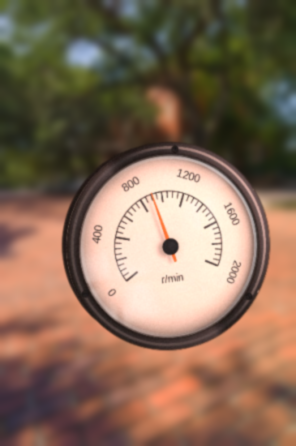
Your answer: 900 rpm
